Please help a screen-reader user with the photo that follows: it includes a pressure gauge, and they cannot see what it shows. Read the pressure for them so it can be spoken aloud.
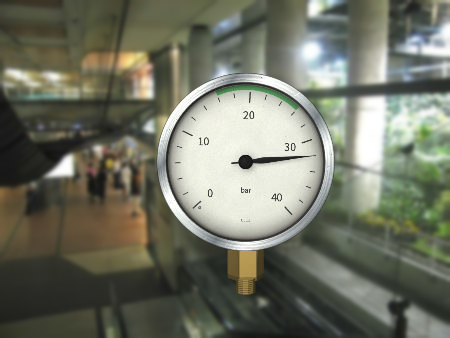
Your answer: 32 bar
